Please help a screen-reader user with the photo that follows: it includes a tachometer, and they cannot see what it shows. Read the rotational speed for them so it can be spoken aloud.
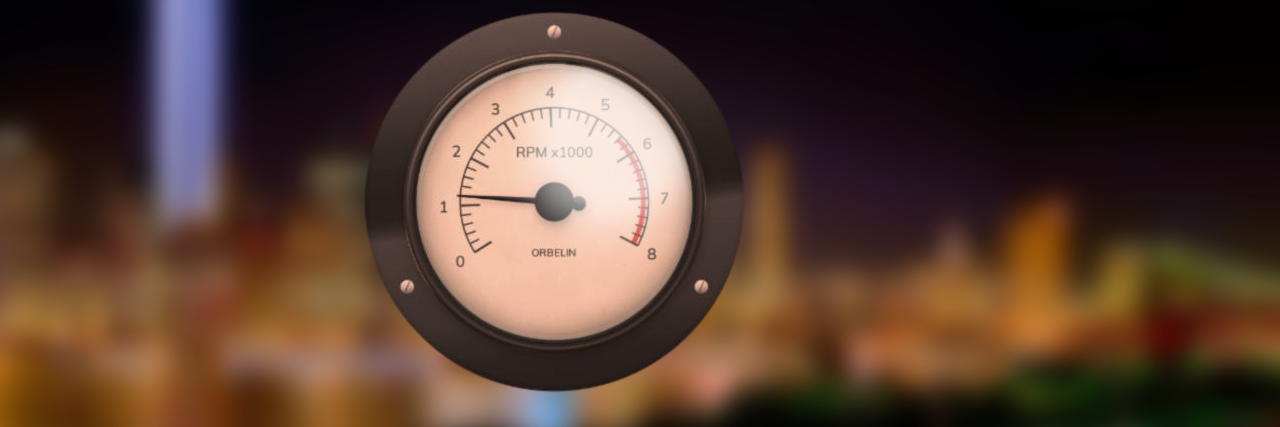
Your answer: 1200 rpm
